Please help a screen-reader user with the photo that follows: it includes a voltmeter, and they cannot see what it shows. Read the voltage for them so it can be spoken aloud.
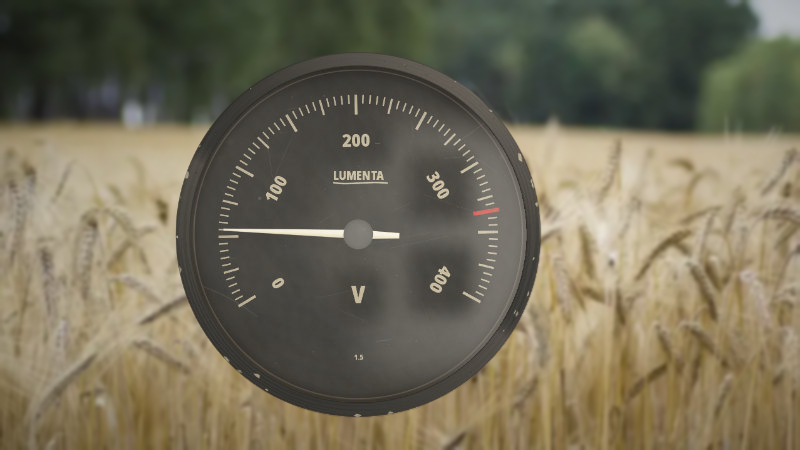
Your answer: 55 V
